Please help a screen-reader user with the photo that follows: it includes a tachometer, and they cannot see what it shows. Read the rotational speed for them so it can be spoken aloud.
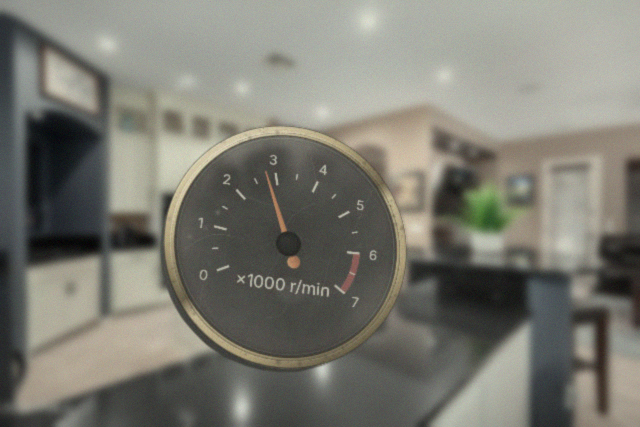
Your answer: 2750 rpm
